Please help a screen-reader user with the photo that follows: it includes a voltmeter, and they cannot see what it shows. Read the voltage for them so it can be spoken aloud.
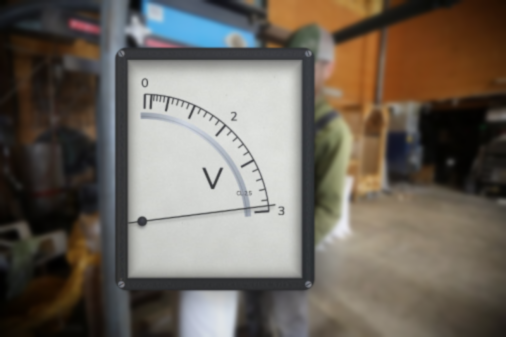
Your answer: 2.95 V
